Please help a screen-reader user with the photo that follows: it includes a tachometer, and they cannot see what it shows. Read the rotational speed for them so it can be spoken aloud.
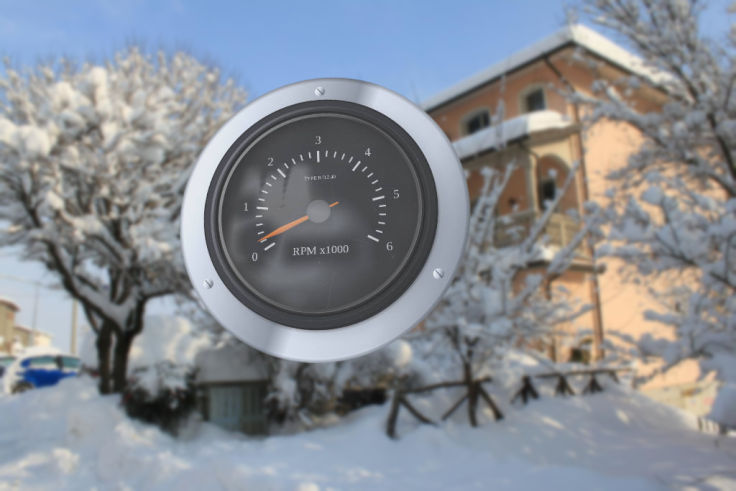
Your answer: 200 rpm
